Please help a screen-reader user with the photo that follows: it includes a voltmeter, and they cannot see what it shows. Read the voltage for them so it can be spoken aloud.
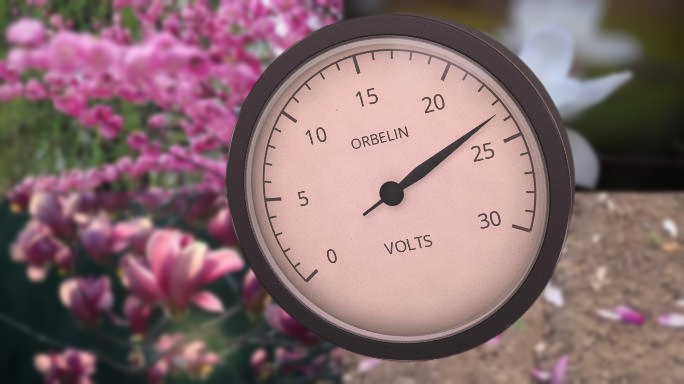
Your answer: 23.5 V
